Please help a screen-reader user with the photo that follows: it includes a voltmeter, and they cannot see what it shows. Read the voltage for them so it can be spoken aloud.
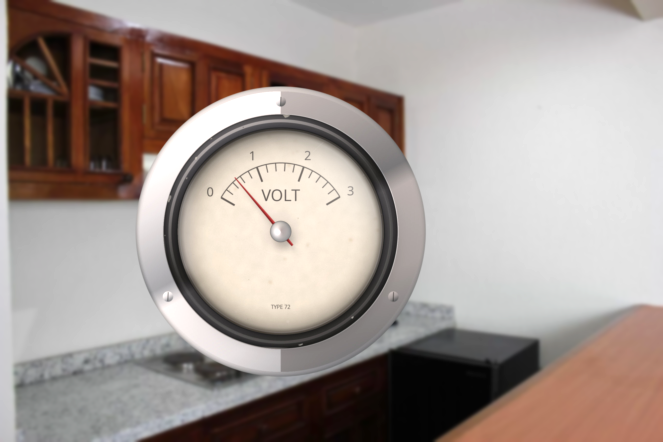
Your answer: 0.5 V
